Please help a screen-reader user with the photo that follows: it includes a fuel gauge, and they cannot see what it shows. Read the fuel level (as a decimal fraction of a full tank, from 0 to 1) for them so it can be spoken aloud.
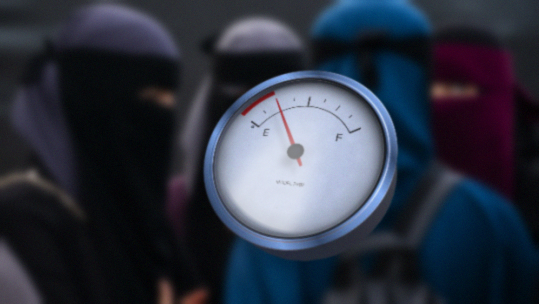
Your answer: 0.25
